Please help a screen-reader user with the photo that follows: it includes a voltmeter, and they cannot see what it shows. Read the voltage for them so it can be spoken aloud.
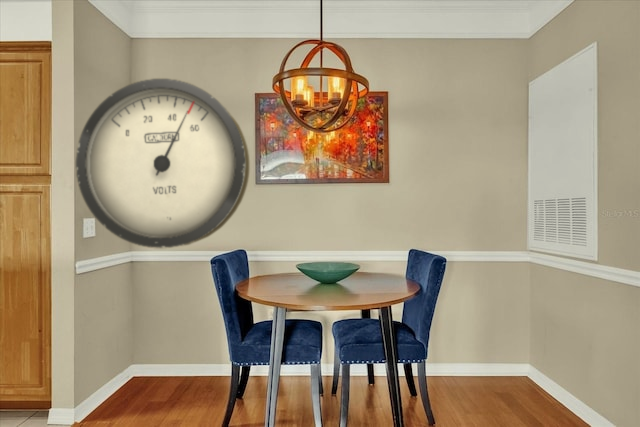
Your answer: 50 V
